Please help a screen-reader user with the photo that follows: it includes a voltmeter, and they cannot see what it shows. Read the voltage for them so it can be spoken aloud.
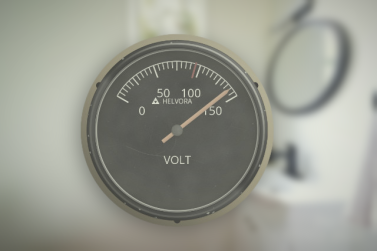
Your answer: 140 V
